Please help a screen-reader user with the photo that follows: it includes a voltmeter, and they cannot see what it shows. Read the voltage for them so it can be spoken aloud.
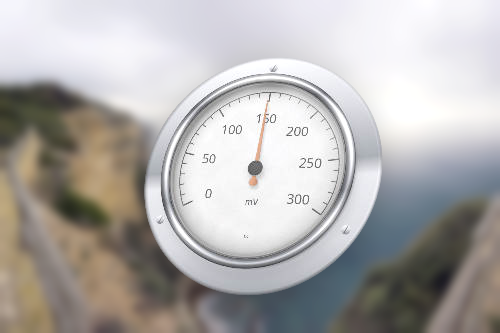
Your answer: 150 mV
